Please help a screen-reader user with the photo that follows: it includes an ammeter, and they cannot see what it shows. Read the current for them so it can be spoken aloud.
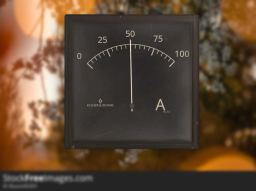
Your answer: 50 A
